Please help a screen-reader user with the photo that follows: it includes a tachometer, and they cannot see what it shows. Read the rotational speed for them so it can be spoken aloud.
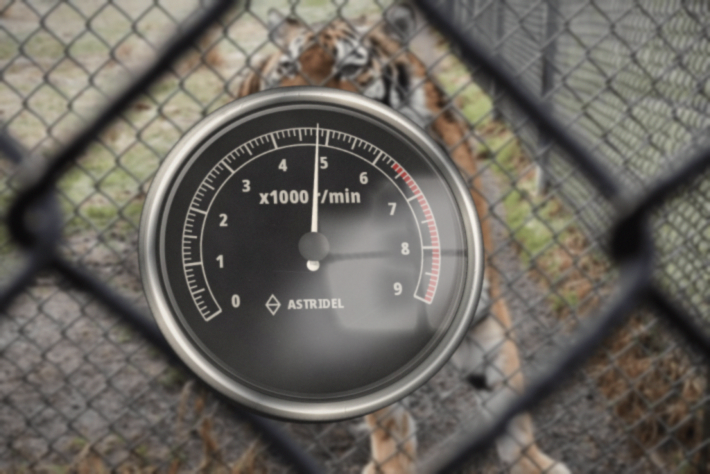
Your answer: 4800 rpm
